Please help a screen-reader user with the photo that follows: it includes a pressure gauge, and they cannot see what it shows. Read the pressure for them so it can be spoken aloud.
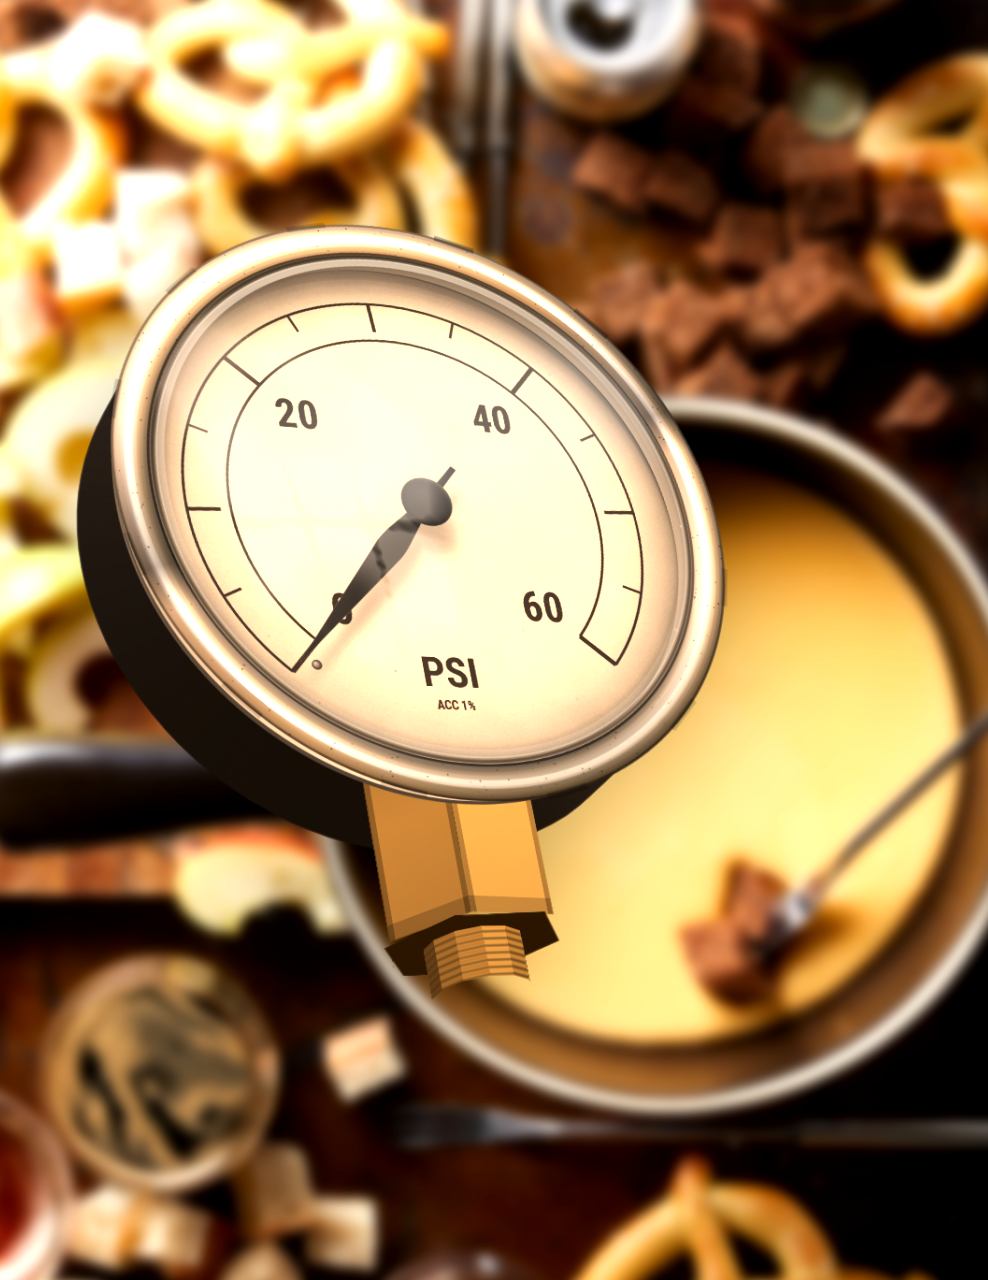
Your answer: 0 psi
